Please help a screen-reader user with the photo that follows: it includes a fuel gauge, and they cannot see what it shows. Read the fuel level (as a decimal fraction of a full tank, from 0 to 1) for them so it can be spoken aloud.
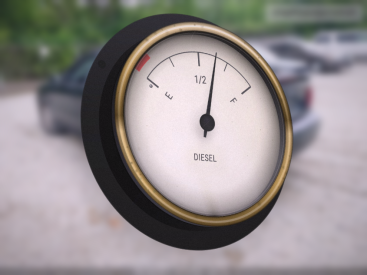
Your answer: 0.625
